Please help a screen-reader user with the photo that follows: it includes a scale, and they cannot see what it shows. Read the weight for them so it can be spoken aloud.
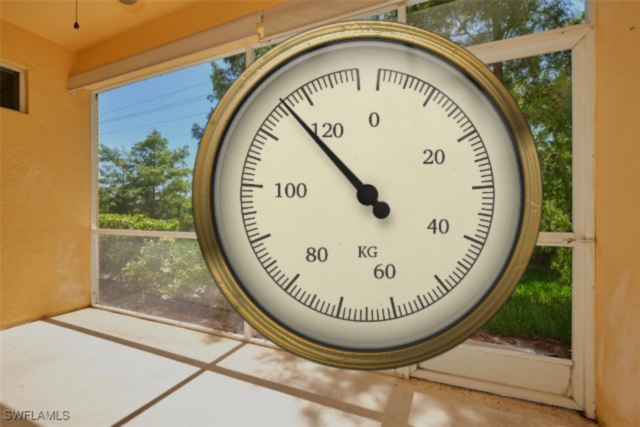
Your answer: 116 kg
